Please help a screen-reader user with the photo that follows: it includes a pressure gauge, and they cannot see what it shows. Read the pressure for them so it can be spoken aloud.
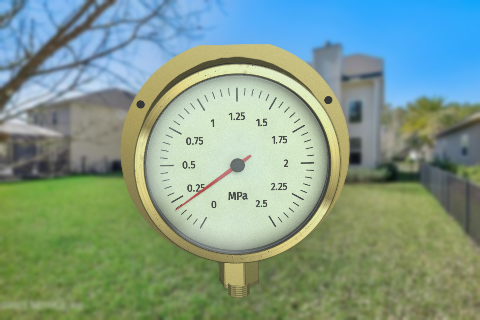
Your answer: 0.2 MPa
